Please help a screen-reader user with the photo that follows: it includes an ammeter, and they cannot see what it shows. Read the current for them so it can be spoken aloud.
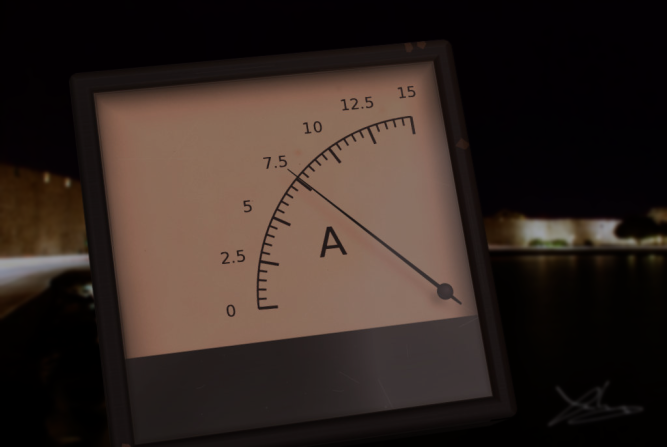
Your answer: 7.5 A
